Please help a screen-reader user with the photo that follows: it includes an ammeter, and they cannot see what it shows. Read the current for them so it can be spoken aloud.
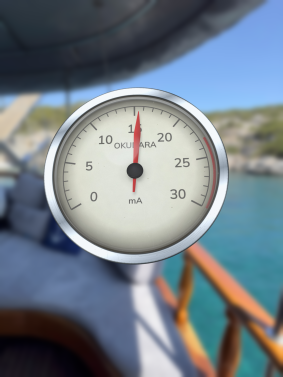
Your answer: 15.5 mA
